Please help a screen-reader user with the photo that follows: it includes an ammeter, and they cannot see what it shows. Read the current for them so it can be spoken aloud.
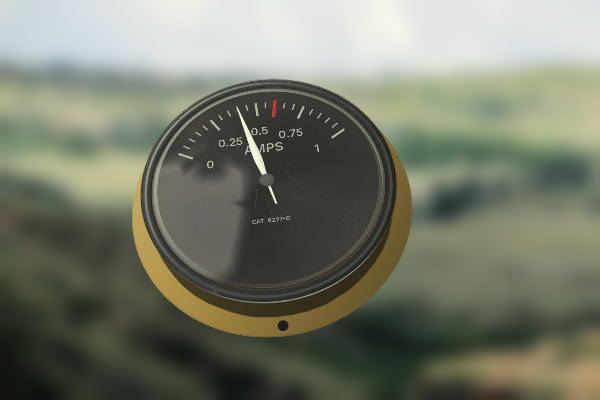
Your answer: 0.4 A
